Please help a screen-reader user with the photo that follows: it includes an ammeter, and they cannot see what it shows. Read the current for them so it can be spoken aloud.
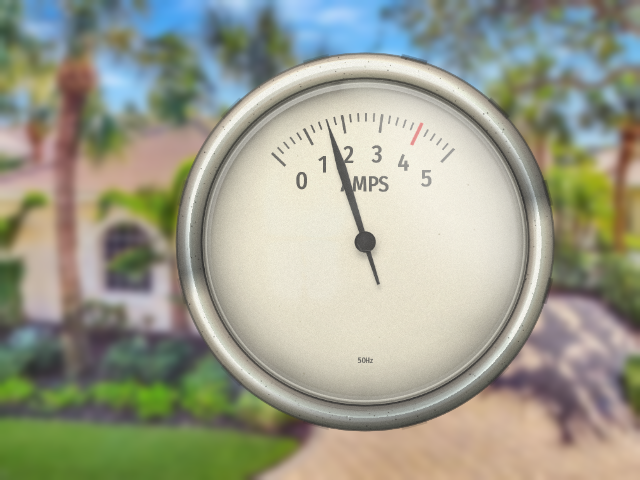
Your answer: 1.6 A
